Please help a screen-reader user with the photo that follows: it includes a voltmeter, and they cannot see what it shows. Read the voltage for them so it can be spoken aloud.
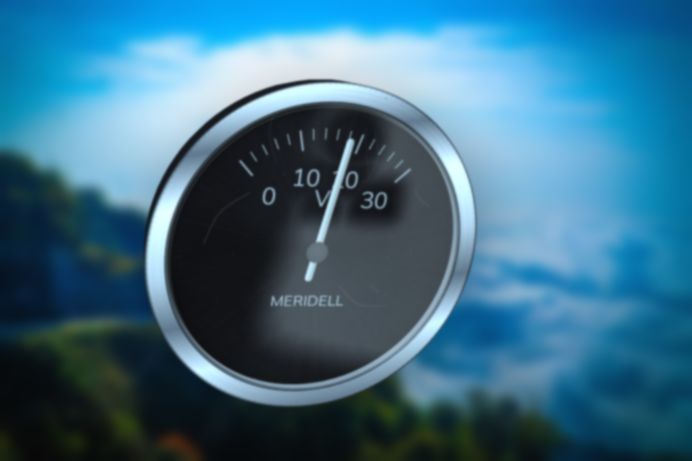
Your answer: 18 V
